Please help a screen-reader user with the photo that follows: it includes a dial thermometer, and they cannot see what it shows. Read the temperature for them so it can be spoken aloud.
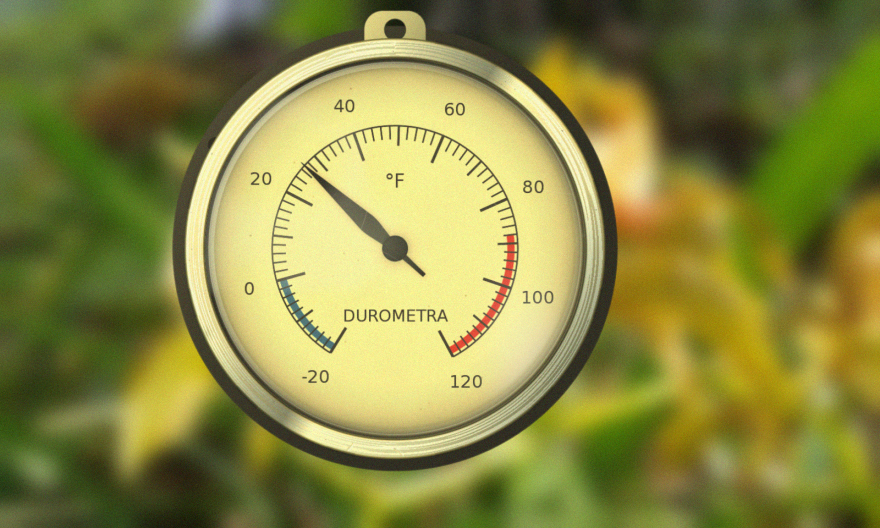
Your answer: 27 °F
